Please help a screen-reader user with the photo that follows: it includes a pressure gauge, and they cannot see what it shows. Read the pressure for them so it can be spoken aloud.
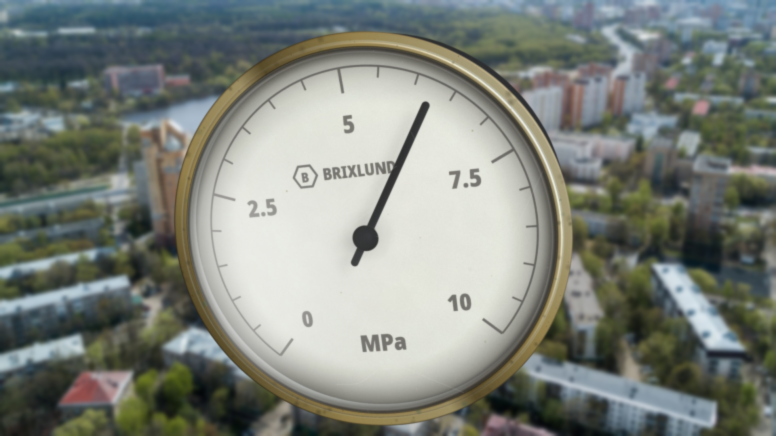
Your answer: 6.25 MPa
